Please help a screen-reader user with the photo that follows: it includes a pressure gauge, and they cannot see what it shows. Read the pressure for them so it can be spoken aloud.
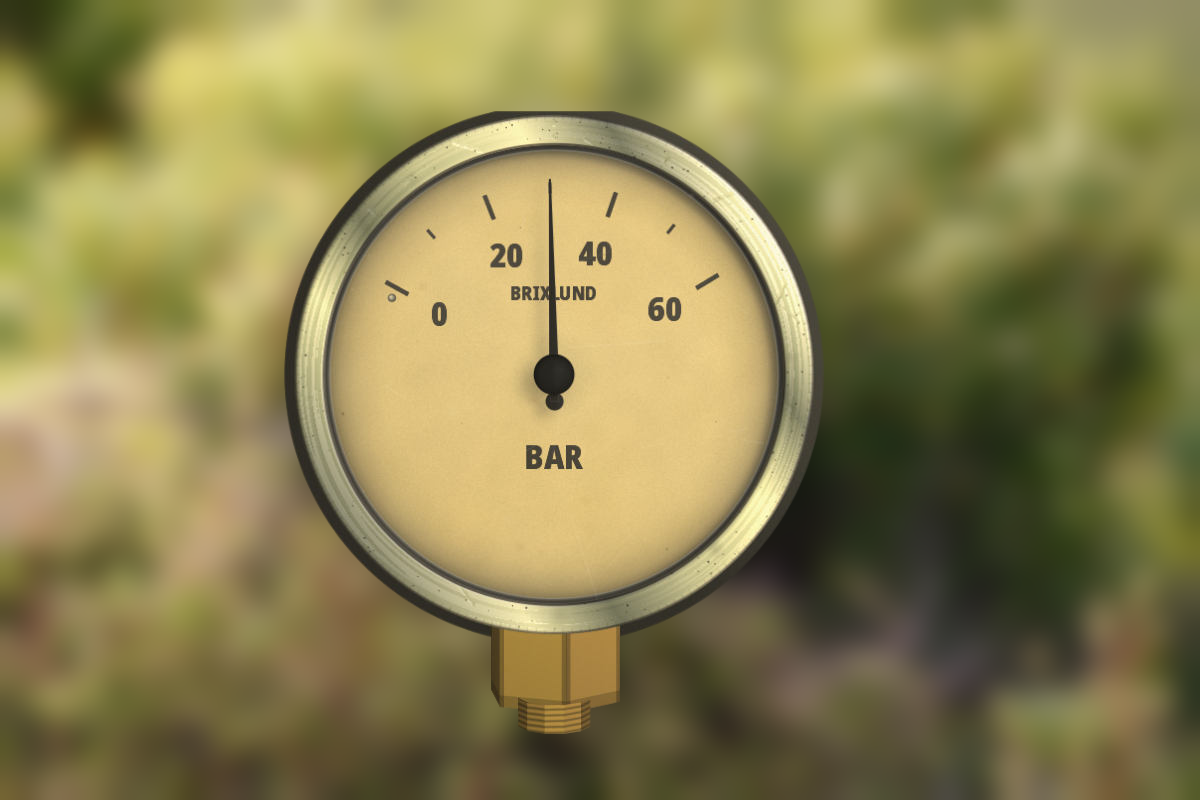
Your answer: 30 bar
